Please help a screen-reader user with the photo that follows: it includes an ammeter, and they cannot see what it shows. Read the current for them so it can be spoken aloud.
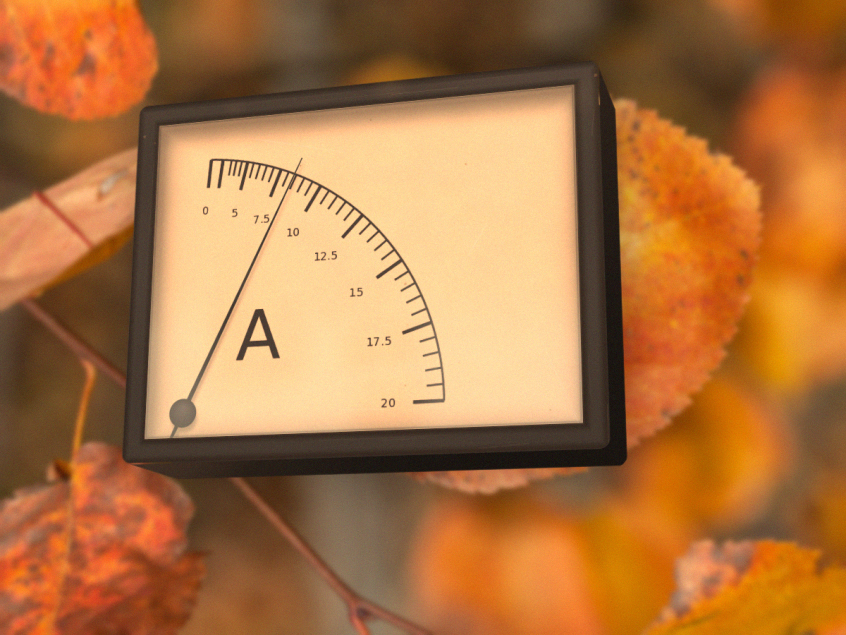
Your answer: 8.5 A
